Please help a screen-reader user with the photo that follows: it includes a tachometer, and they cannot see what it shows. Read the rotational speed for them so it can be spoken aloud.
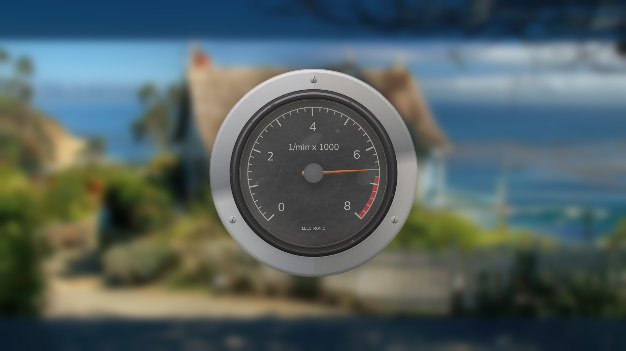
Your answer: 6600 rpm
